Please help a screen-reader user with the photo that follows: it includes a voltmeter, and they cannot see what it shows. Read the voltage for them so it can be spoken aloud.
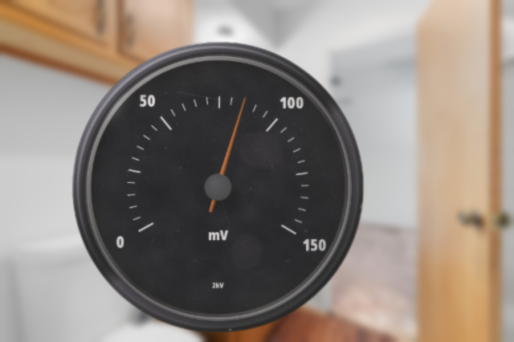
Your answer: 85 mV
